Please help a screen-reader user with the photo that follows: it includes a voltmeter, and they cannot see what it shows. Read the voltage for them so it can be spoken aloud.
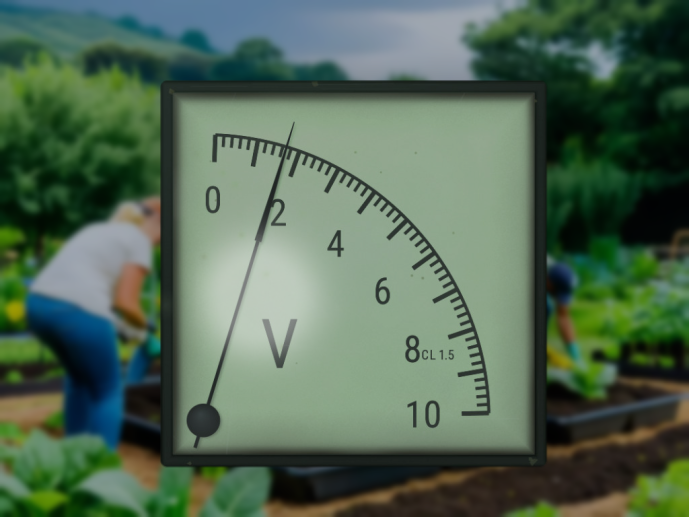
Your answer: 1.7 V
